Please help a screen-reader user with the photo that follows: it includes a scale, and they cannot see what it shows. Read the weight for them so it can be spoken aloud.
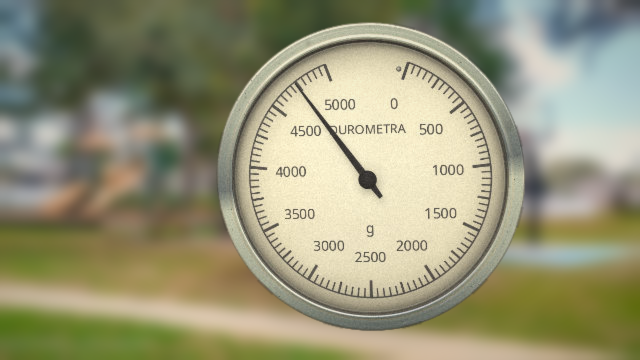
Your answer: 4750 g
